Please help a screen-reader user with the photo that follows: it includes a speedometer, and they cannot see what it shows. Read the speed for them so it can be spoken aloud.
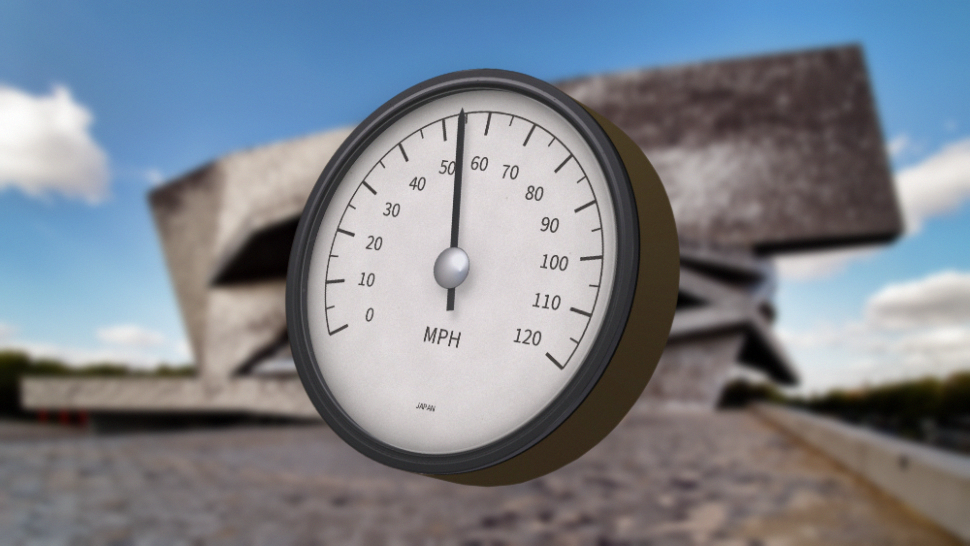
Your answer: 55 mph
